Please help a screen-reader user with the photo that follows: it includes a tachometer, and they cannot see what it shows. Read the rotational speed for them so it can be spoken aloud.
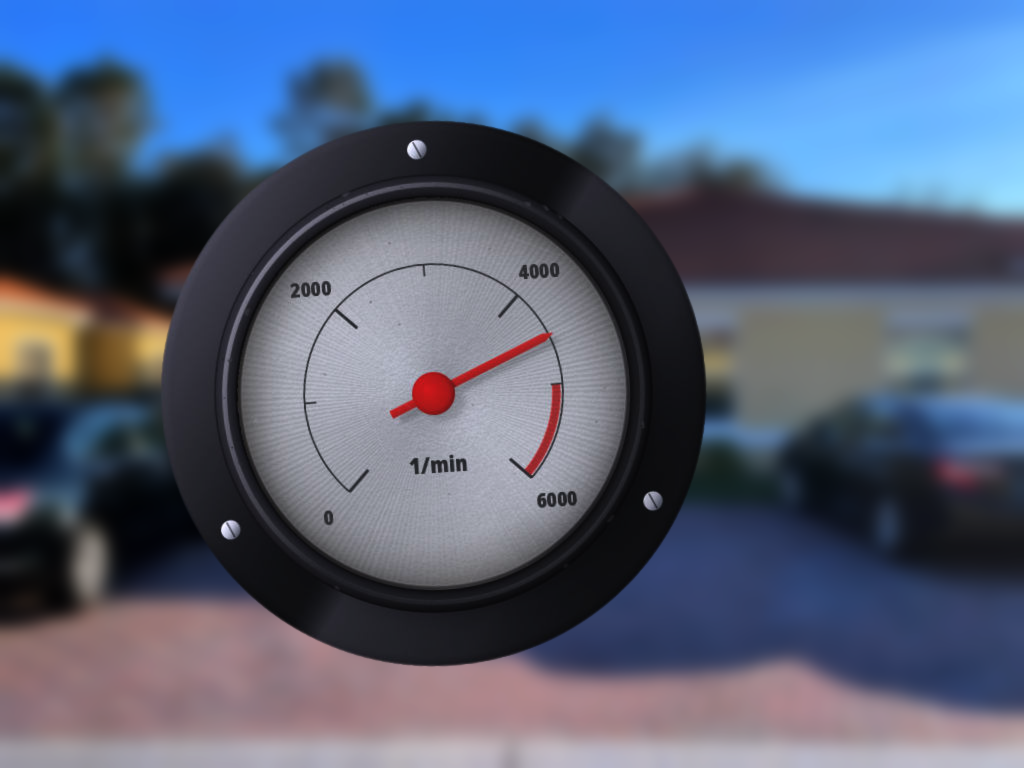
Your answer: 4500 rpm
